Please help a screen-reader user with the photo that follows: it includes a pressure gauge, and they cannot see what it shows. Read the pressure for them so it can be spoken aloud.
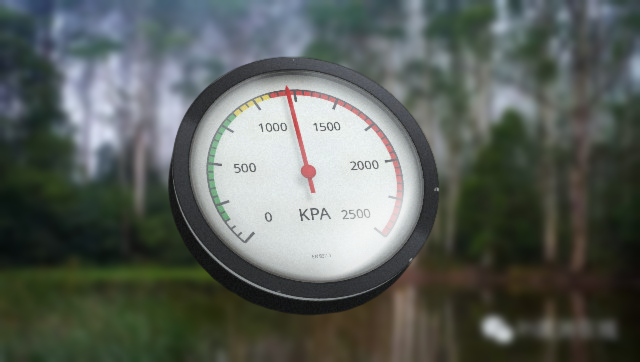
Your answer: 1200 kPa
